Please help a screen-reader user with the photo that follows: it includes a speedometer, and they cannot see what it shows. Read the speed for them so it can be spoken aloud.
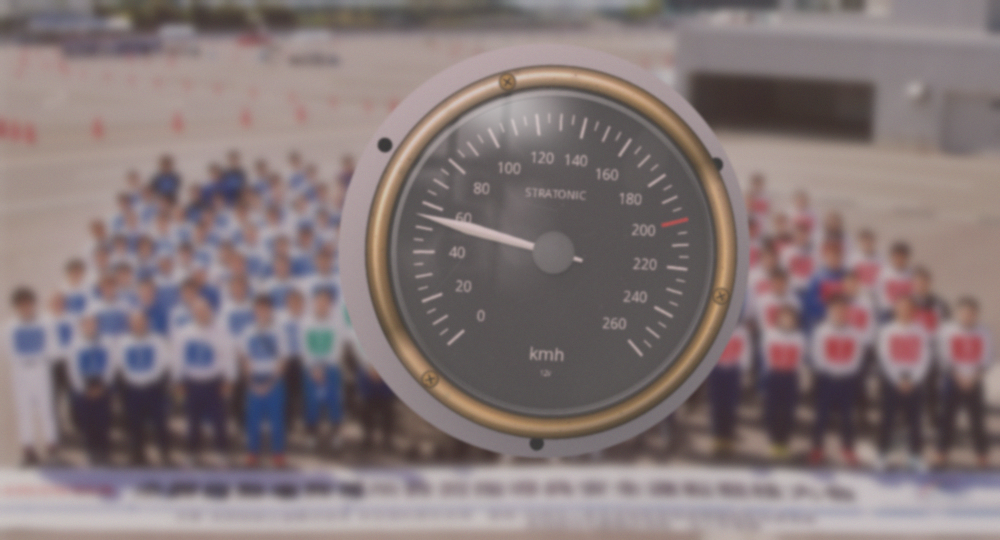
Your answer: 55 km/h
